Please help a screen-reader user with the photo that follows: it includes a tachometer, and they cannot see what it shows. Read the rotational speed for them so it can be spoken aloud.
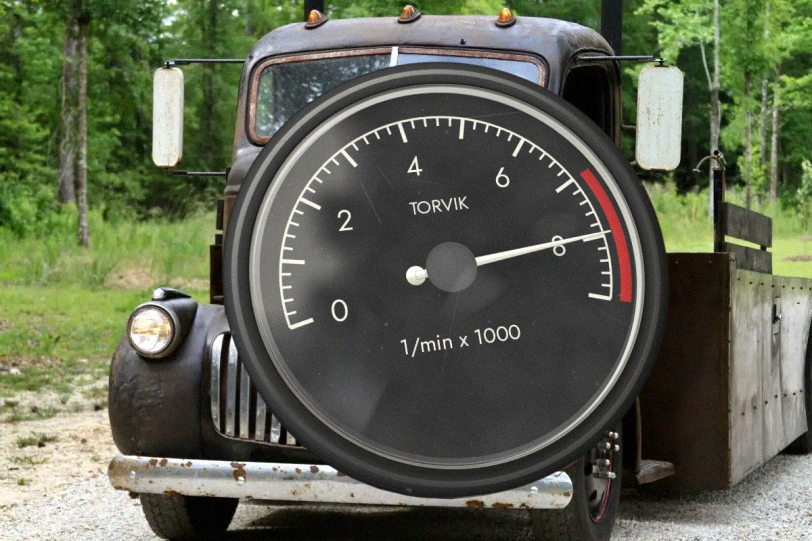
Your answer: 8000 rpm
